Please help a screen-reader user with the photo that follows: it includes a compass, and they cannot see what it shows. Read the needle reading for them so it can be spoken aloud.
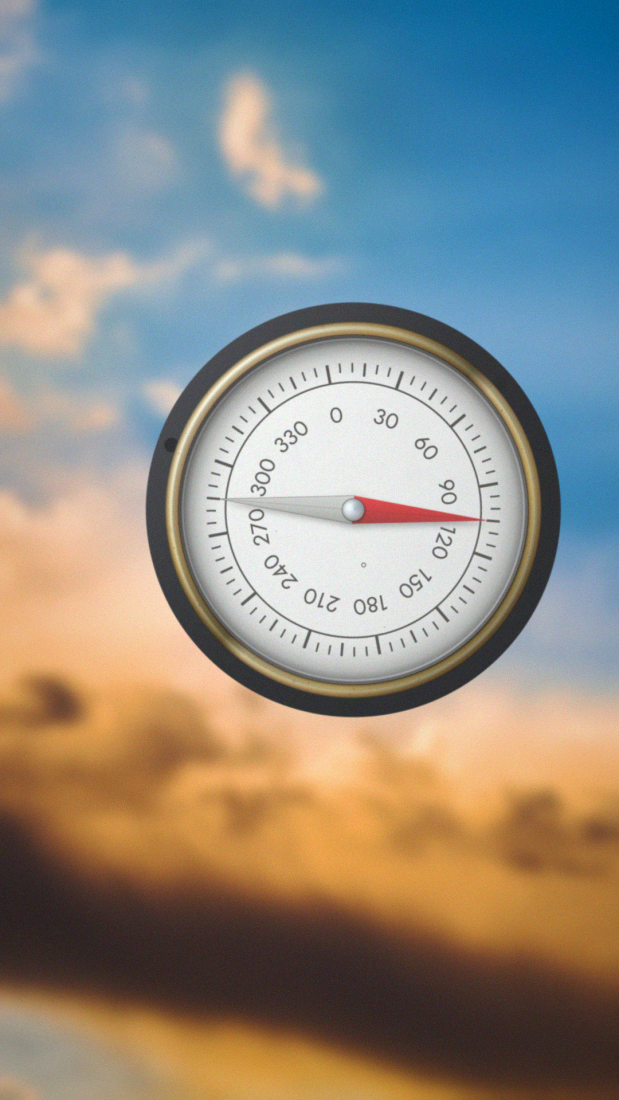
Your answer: 105 °
